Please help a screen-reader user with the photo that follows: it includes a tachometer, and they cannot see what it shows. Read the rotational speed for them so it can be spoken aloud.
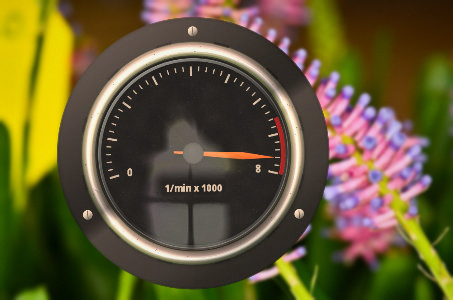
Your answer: 7600 rpm
